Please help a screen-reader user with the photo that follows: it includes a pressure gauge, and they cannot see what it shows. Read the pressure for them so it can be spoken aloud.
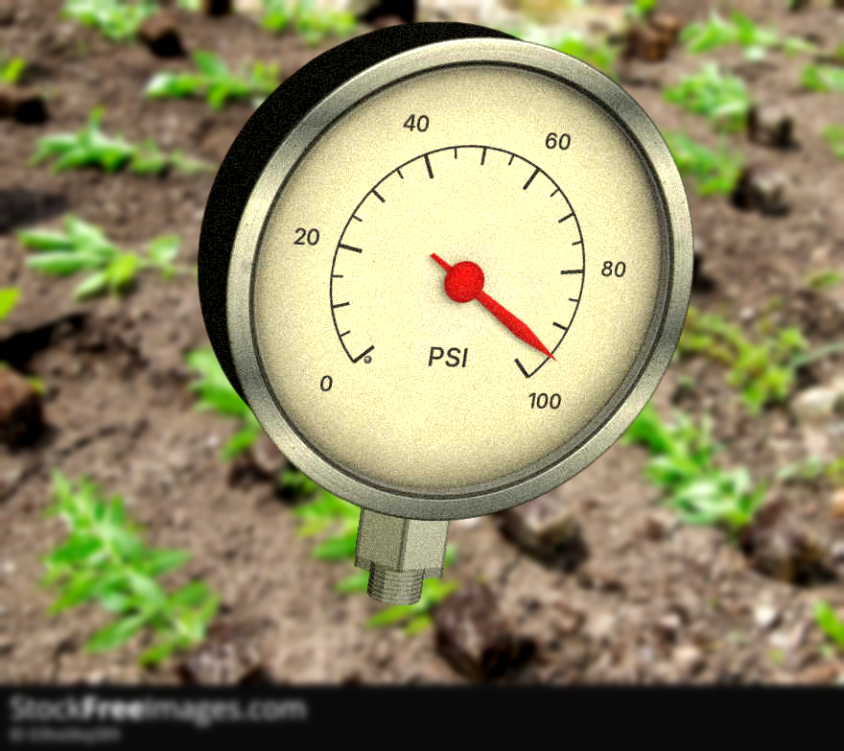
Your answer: 95 psi
